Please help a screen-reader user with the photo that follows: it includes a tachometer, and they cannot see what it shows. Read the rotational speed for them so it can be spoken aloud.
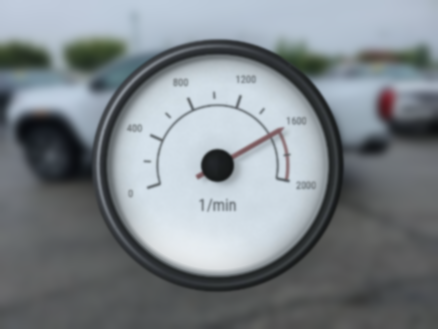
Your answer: 1600 rpm
